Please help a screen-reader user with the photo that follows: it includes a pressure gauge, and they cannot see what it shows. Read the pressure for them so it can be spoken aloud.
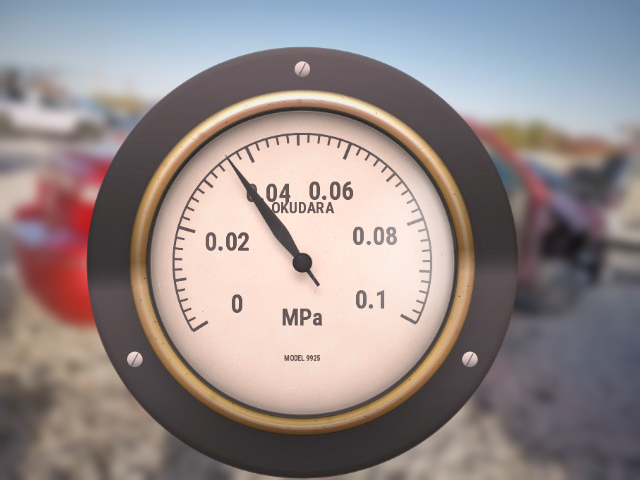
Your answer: 0.036 MPa
